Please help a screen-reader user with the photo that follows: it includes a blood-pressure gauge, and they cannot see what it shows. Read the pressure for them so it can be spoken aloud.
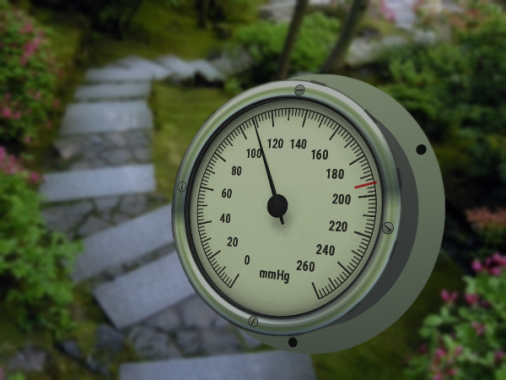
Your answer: 110 mmHg
